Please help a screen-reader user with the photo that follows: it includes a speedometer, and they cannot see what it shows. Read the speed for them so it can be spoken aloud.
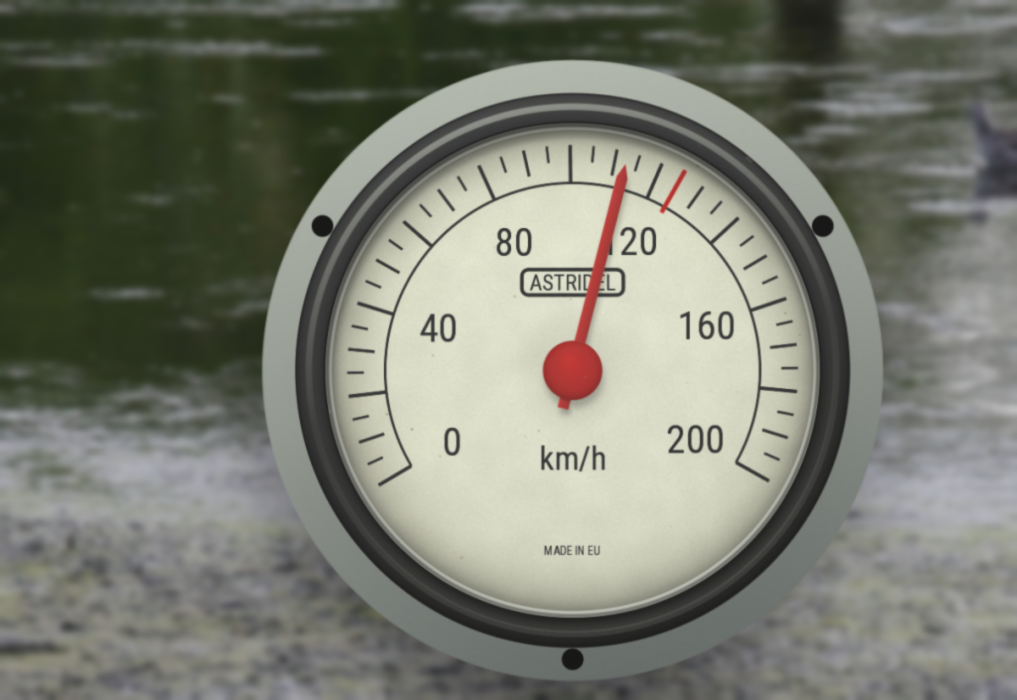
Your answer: 112.5 km/h
